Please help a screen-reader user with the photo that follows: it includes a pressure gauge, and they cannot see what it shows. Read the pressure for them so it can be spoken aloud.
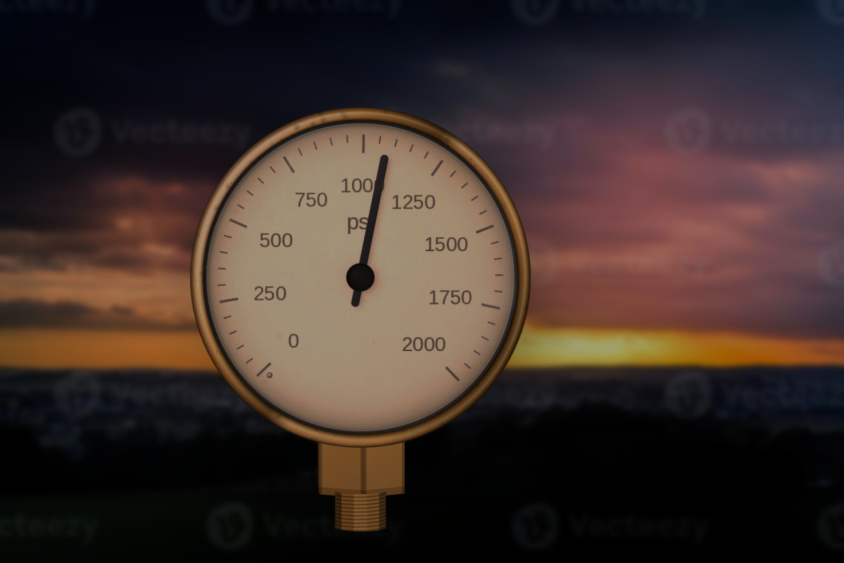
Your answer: 1075 psi
